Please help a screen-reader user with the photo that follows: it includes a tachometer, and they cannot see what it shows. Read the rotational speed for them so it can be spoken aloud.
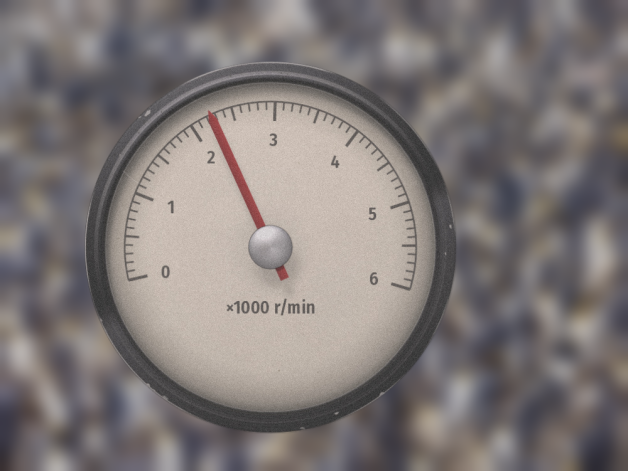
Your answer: 2250 rpm
